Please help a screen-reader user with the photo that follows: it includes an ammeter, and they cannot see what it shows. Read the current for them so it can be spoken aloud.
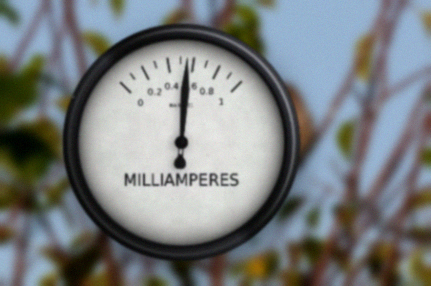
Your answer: 0.55 mA
